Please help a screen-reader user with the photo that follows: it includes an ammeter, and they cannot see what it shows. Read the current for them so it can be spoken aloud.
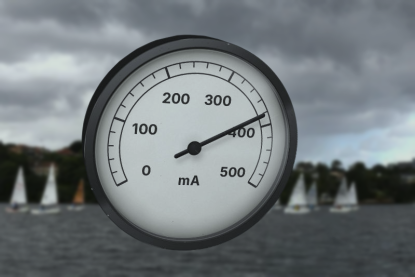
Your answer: 380 mA
